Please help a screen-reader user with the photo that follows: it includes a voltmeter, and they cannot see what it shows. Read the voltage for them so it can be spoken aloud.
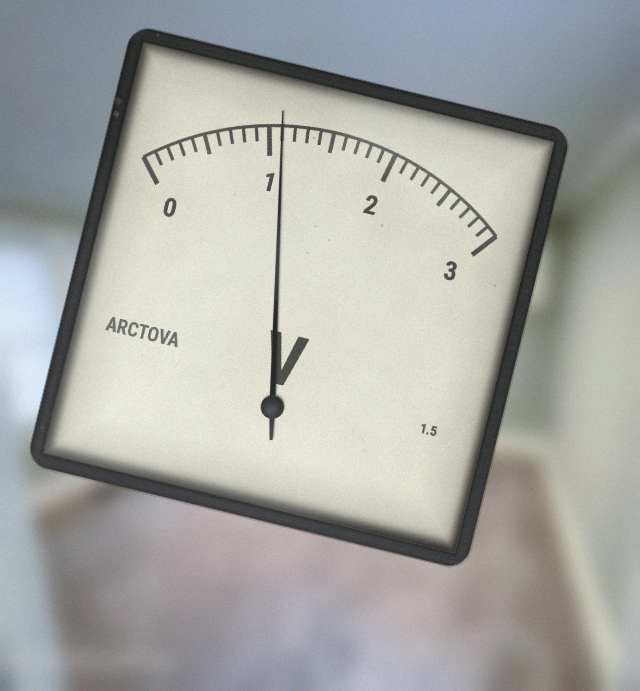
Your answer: 1.1 V
